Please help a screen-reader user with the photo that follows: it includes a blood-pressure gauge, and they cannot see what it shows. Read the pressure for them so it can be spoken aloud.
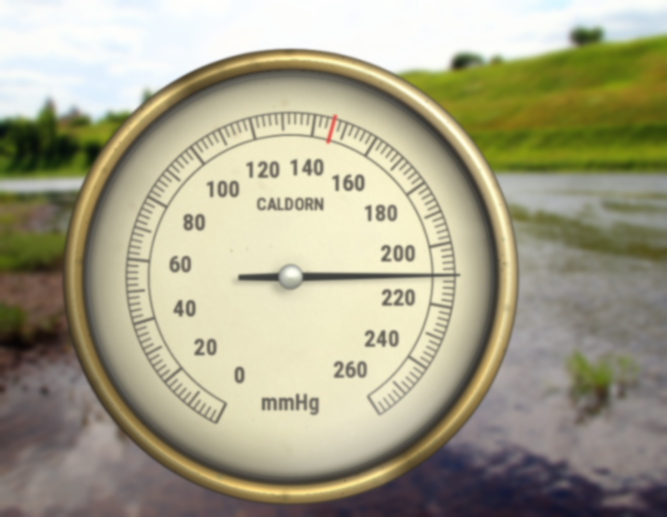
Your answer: 210 mmHg
